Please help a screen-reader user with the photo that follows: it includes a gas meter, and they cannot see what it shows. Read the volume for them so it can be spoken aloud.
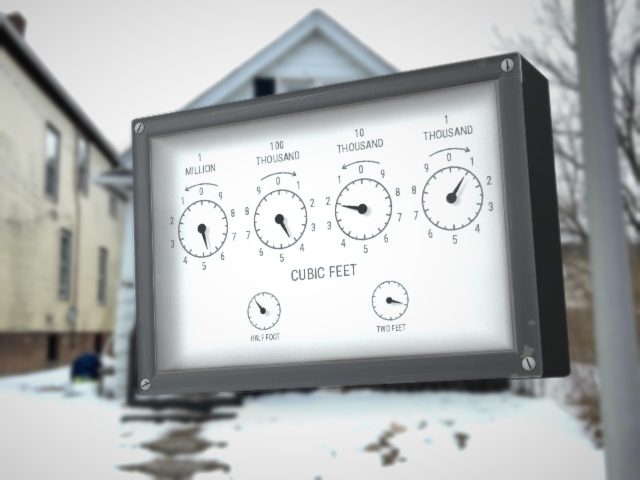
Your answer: 542100 ft³
